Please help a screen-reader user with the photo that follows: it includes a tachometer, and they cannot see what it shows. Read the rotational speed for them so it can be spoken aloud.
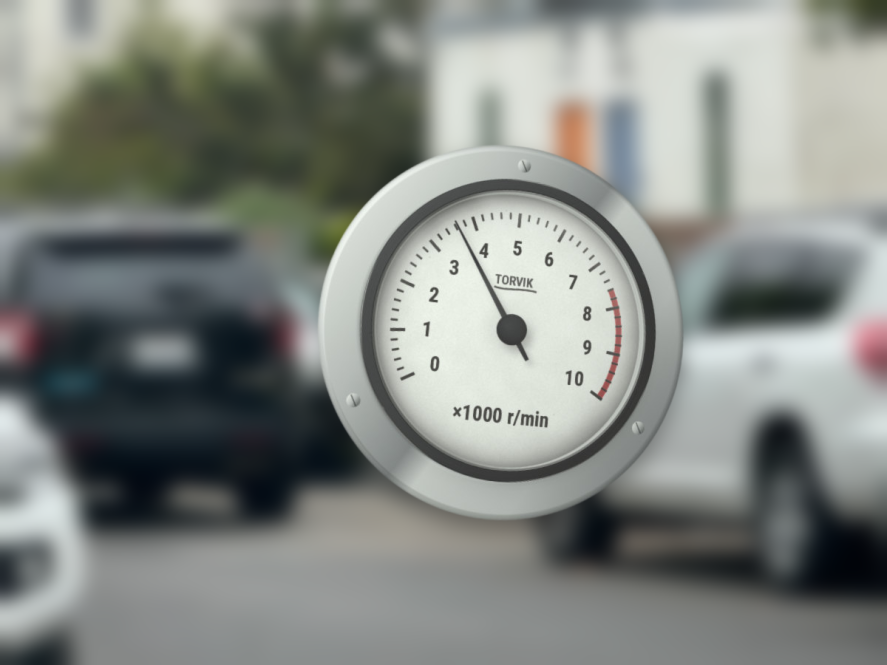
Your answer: 3600 rpm
